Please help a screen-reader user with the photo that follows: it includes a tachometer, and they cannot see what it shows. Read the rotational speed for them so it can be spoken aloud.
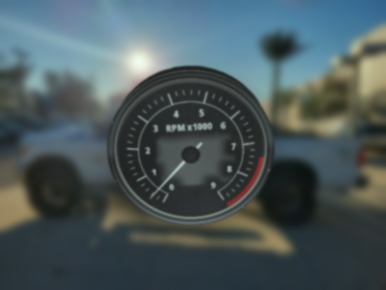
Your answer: 400 rpm
